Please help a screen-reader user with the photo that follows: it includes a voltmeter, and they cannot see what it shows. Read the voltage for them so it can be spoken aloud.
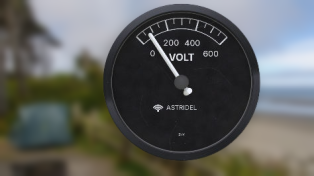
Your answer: 75 V
